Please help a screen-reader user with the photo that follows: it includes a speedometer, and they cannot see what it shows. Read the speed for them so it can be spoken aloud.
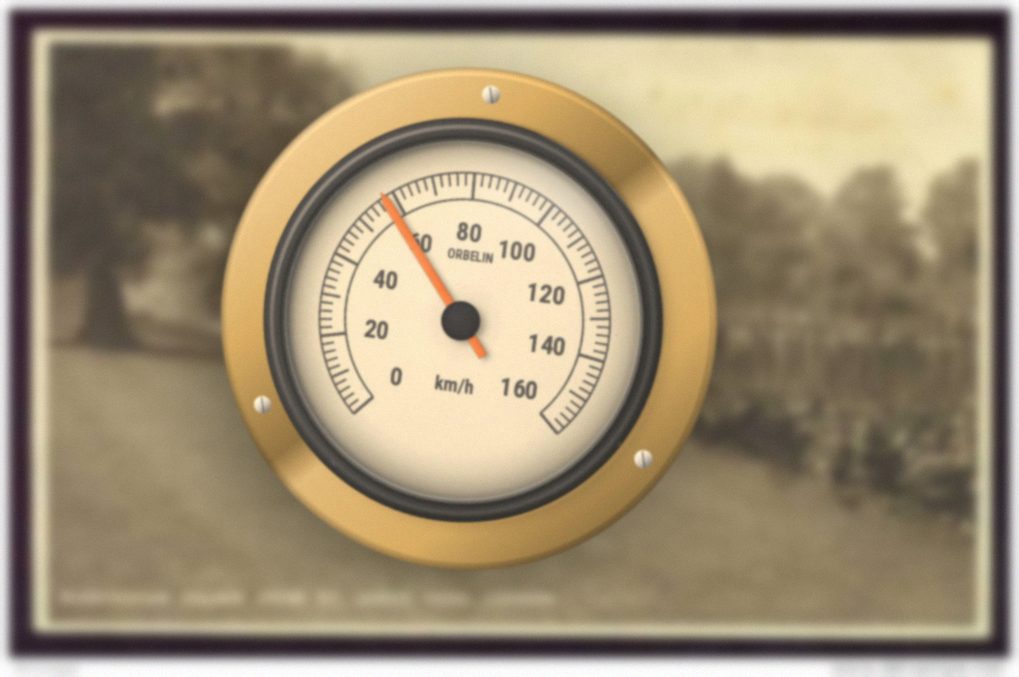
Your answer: 58 km/h
